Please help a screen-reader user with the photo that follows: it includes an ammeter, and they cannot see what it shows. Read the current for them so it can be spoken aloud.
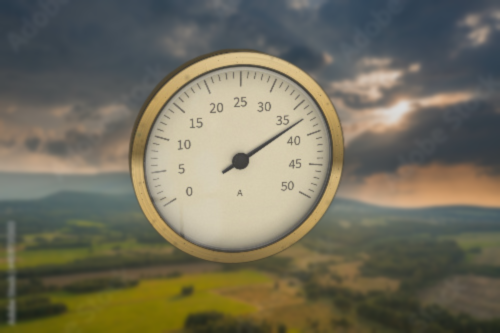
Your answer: 37 A
